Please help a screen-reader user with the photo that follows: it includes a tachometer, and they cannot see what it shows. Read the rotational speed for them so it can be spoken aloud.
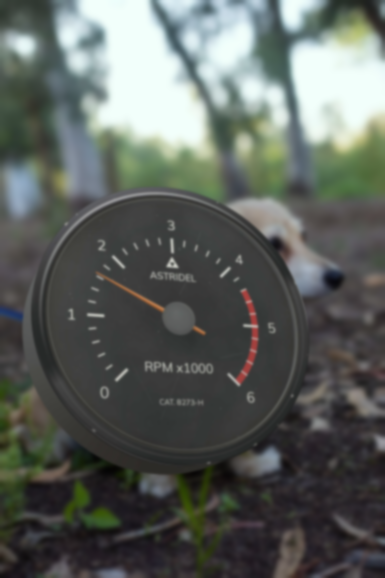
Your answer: 1600 rpm
